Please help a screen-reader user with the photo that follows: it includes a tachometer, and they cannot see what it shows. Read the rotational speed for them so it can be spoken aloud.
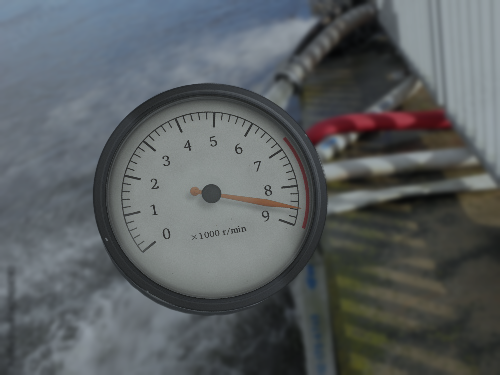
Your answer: 8600 rpm
